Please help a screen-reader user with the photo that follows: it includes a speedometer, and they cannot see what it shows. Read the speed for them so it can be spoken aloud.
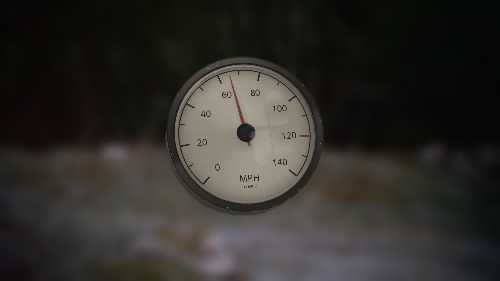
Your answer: 65 mph
